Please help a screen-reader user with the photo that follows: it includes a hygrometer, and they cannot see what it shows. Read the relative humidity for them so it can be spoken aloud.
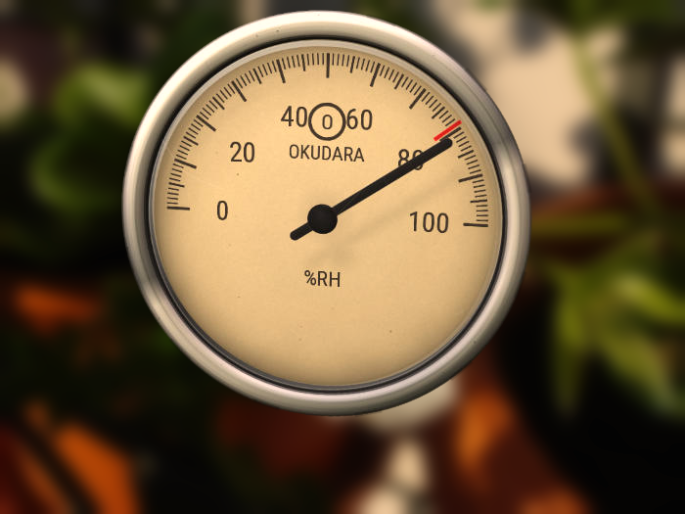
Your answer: 81 %
